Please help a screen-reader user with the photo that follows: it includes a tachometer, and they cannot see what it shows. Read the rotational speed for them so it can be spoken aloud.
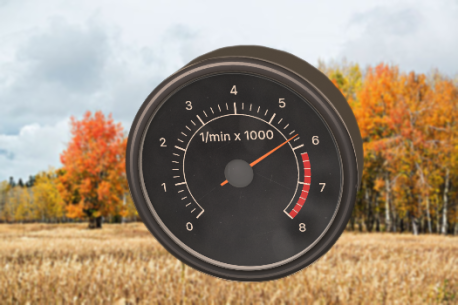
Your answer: 5700 rpm
